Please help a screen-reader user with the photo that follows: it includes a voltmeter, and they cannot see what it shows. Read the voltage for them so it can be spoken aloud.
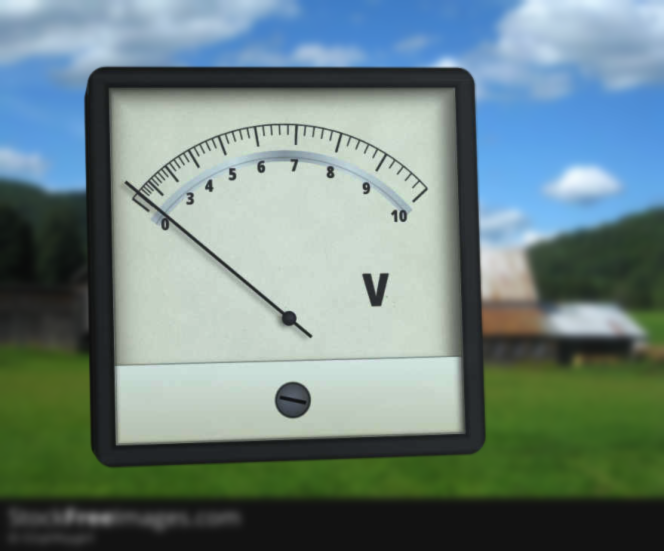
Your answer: 1 V
